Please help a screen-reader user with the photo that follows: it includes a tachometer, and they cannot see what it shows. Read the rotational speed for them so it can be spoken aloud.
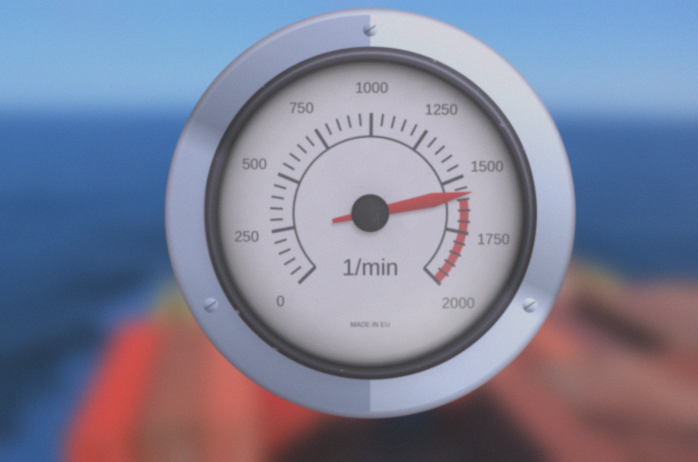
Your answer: 1575 rpm
